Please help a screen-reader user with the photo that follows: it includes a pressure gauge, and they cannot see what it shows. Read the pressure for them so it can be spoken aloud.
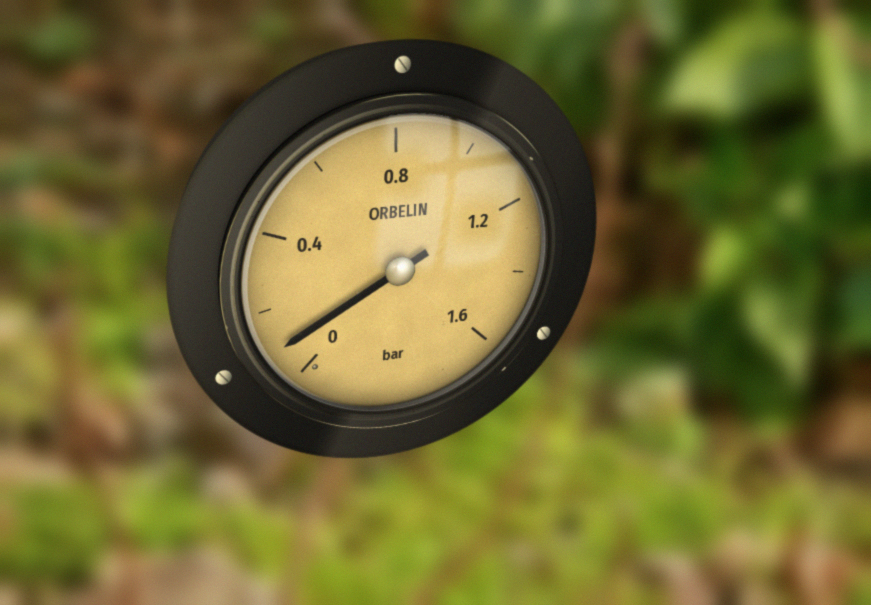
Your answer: 0.1 bar
